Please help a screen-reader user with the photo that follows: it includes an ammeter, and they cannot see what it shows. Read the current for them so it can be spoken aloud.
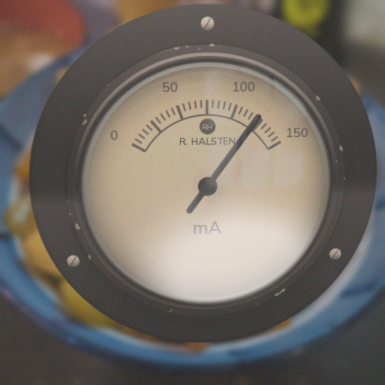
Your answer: 120 mA
